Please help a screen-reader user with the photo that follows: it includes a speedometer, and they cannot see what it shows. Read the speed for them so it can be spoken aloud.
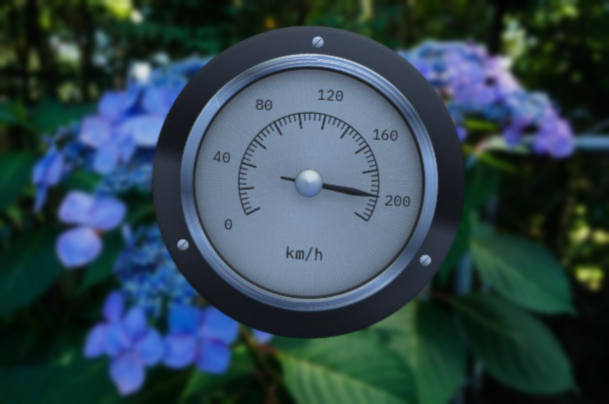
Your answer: 200 km/h
